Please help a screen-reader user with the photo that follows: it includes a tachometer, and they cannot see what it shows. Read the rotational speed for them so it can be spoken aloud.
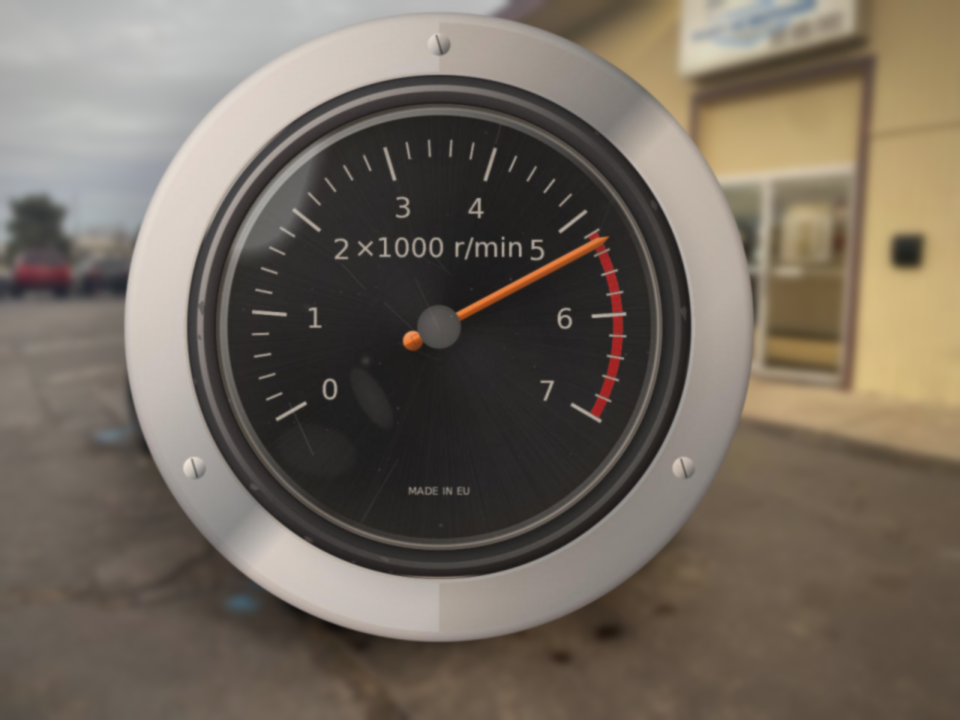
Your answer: 5300 rpm
